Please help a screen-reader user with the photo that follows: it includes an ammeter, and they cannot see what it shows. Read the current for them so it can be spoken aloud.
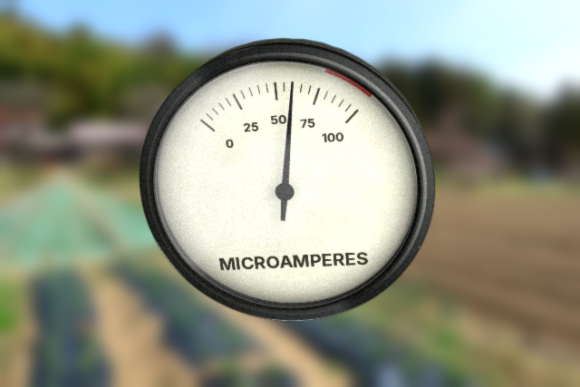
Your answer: 60 µA
